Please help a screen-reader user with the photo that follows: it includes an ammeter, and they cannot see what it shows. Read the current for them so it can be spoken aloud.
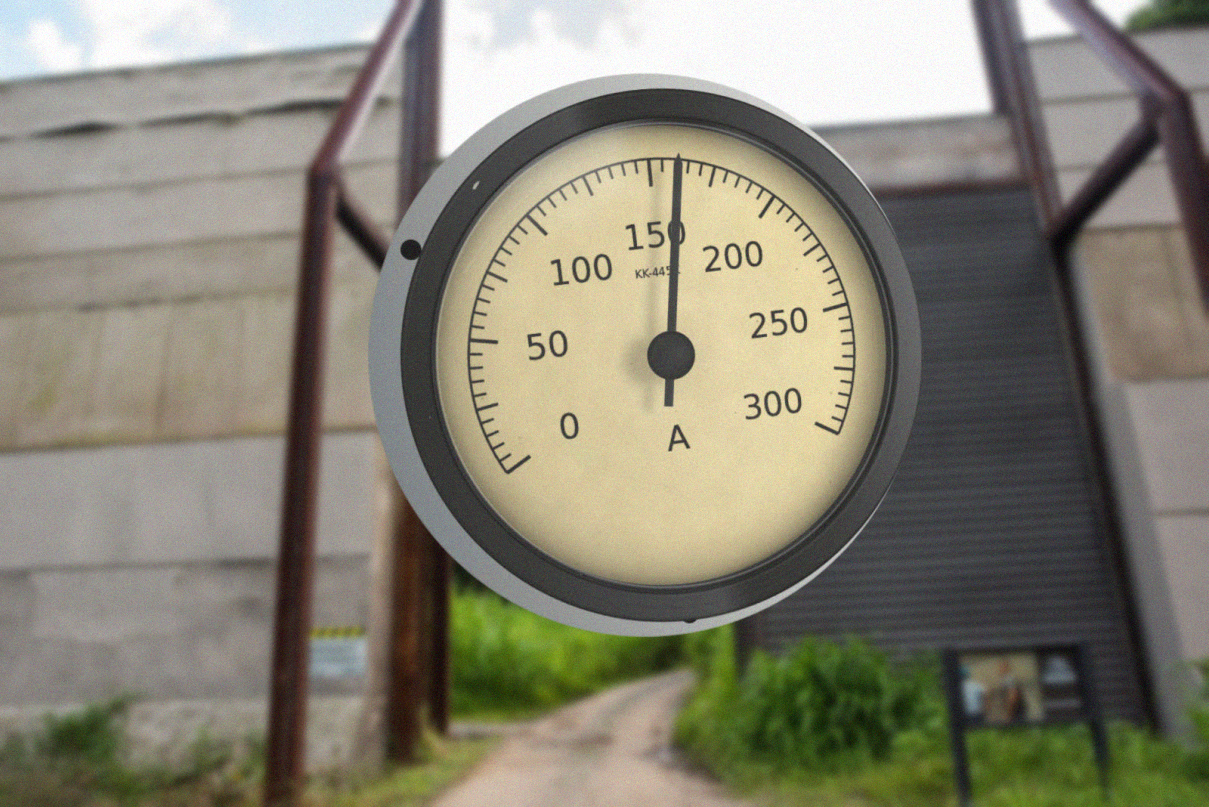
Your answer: 160 A
